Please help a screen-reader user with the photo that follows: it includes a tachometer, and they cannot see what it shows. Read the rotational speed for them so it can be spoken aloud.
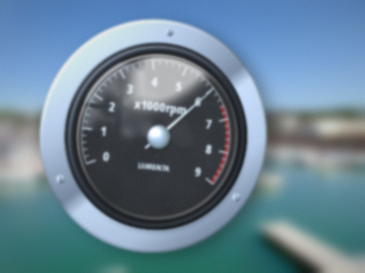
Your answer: 6000 rpm
